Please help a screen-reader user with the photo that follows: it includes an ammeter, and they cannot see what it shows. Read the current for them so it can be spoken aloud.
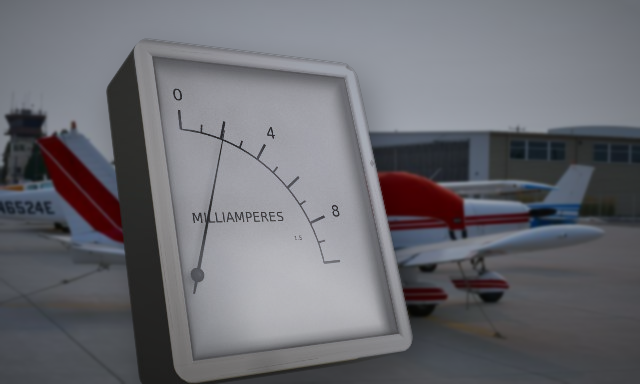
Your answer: 2 mA
